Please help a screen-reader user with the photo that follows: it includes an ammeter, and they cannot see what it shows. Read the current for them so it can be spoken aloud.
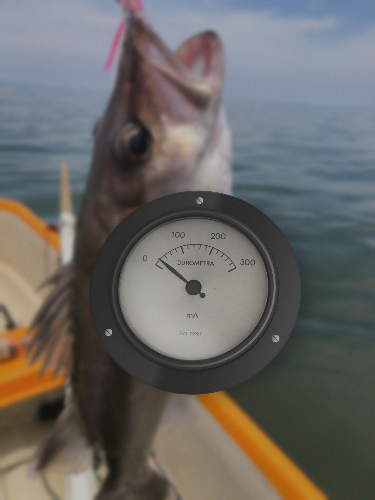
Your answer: 20 mA
